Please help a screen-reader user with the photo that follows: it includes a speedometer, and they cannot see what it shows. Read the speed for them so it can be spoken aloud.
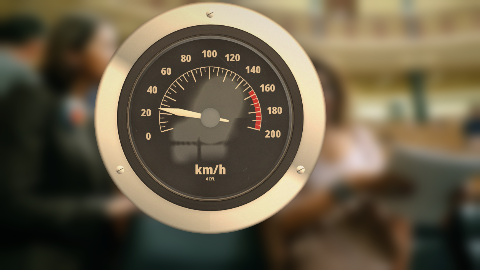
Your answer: 25 km/h
